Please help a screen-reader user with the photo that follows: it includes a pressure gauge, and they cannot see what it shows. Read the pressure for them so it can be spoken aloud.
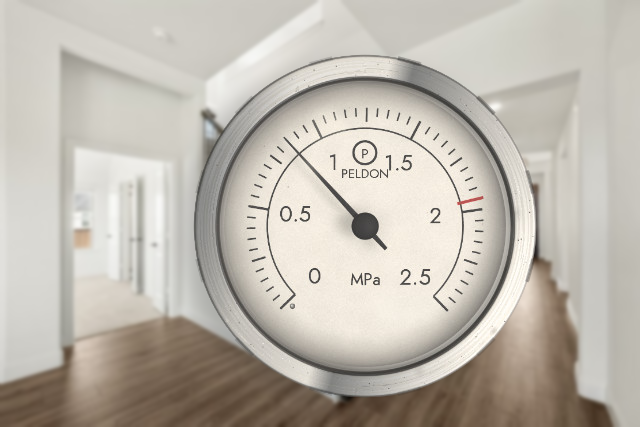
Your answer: 0.85 MPa
